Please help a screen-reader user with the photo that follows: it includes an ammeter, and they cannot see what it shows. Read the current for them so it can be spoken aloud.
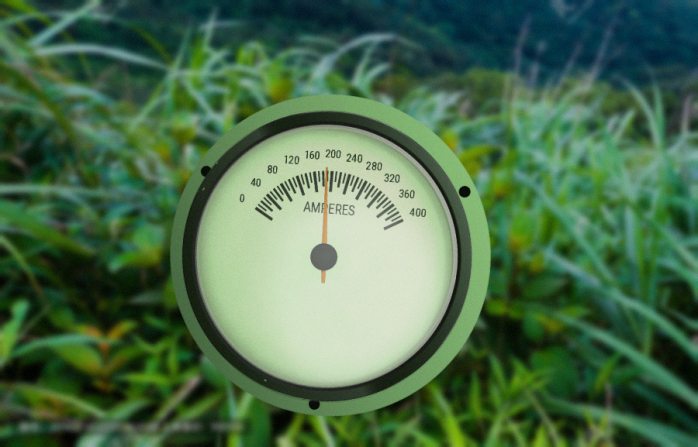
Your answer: 190 A
